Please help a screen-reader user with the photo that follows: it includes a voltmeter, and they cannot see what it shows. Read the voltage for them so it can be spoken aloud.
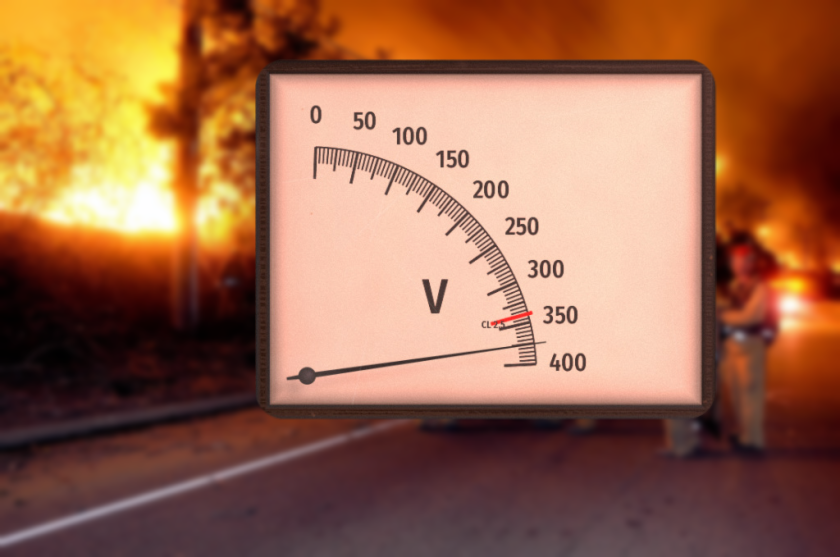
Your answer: 375 V
